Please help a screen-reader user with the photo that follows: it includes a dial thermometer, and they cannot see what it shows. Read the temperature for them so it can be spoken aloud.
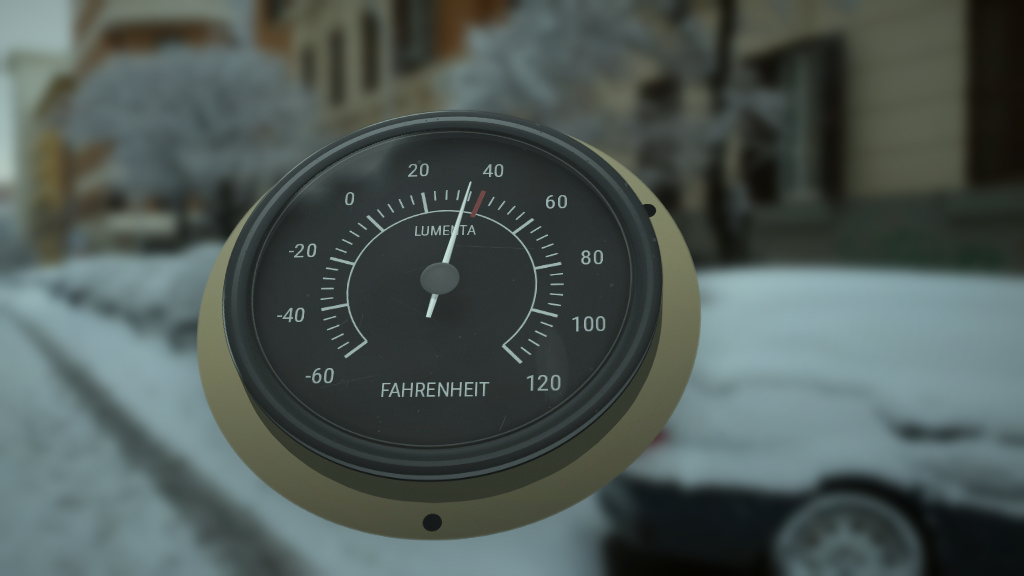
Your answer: 36 °F
